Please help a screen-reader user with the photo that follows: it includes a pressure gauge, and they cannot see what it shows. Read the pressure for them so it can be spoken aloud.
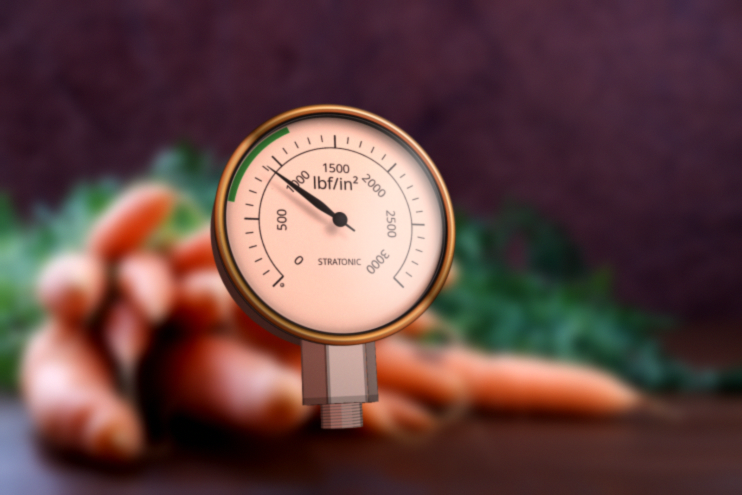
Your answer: 900 psi
